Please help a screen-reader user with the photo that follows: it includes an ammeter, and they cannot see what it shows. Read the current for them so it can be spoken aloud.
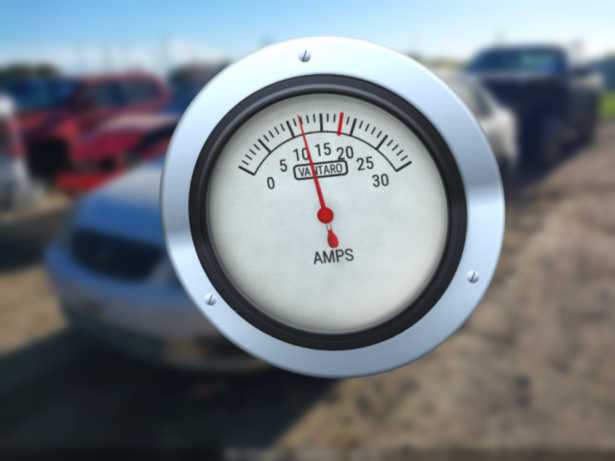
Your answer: 12 A
